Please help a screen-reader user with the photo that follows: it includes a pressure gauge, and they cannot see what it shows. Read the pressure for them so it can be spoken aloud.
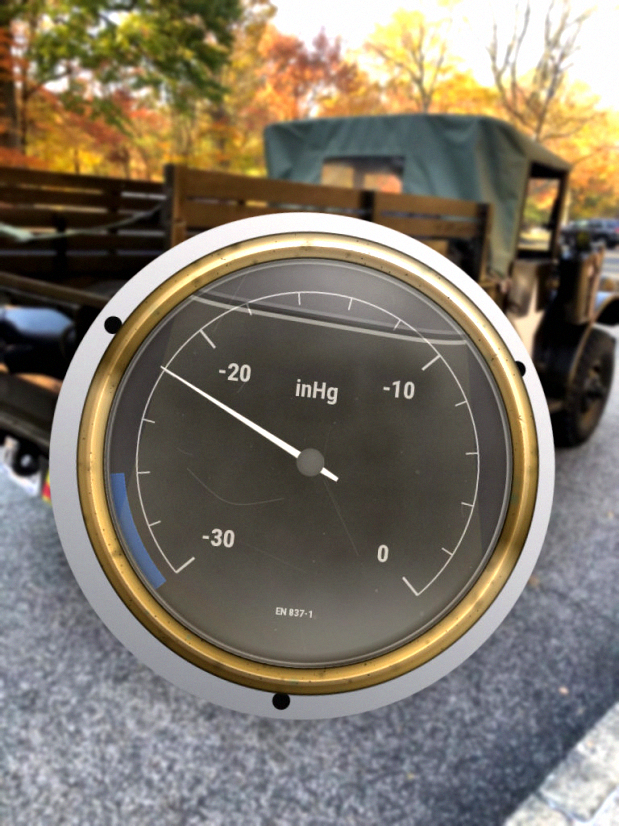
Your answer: -22 inHg
